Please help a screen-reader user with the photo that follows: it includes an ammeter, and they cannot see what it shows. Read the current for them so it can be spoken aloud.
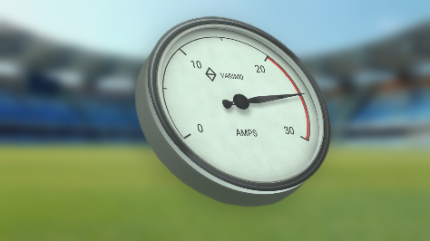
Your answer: 25 A
